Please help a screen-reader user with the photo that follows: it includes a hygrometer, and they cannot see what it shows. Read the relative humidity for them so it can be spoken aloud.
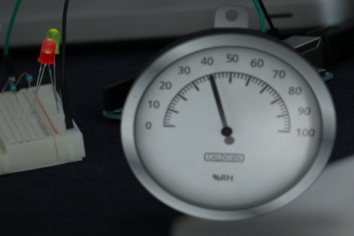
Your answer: 40 %
